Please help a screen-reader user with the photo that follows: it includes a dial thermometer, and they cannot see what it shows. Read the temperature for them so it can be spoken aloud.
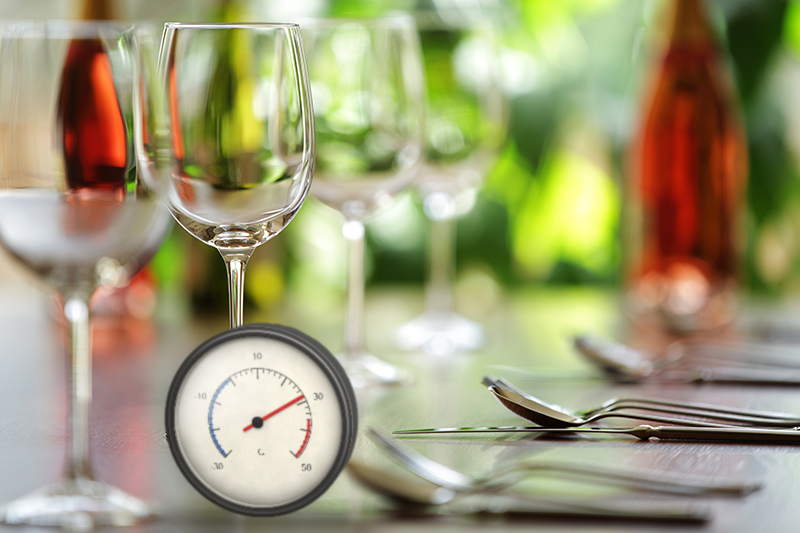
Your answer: 28 °C
